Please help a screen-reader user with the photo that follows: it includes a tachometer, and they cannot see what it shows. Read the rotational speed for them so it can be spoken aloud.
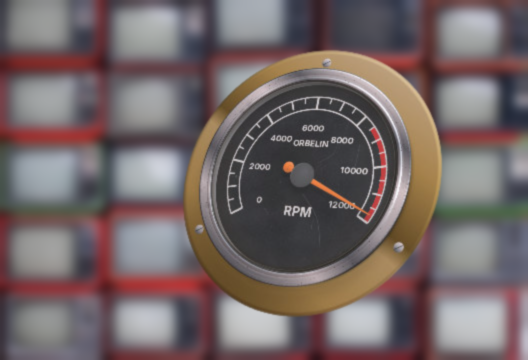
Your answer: 11750 rpm
